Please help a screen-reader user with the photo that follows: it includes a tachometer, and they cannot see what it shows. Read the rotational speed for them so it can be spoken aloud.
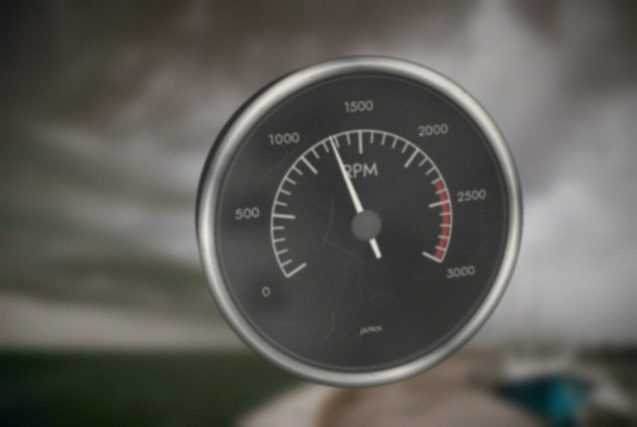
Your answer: 1250 rpm
